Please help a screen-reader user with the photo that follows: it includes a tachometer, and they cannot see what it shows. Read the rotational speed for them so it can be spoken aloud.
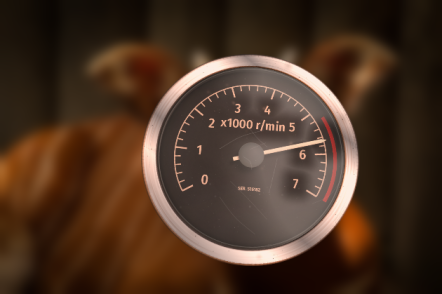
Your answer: 5700 rpm
